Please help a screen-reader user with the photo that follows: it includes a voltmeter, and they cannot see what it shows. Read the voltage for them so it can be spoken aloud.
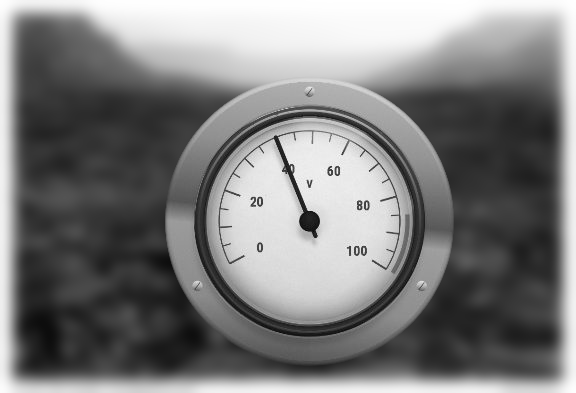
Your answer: 40 V
